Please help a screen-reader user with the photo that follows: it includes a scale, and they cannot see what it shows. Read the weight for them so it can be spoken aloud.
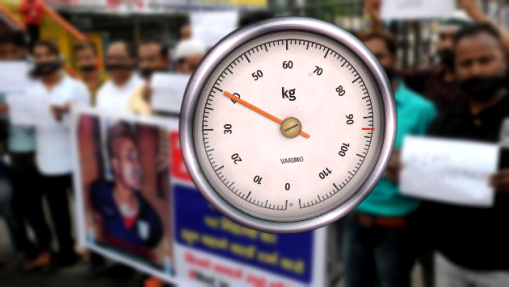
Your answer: 40 kg
